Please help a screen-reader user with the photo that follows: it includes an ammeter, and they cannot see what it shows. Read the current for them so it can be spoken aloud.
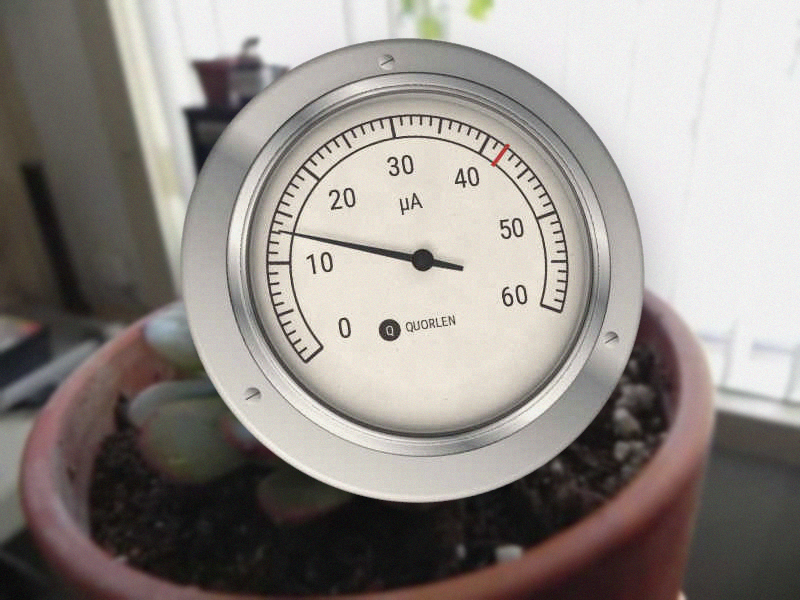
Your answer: 13 µA
